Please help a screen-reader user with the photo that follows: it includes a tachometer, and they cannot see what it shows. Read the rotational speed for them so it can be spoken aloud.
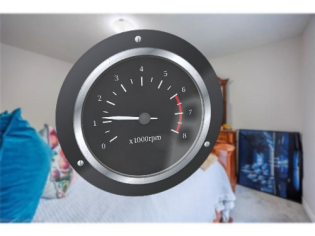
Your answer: 1250 rpm
